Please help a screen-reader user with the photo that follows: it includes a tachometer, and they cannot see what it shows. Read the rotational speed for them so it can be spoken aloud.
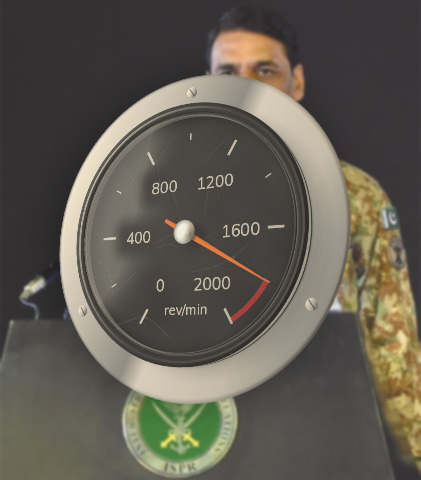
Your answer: 1800 rpm
